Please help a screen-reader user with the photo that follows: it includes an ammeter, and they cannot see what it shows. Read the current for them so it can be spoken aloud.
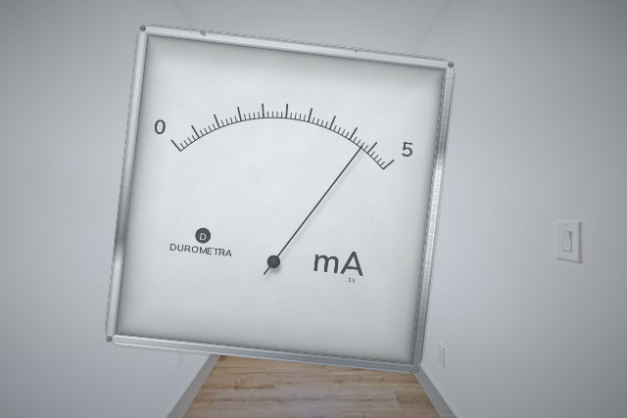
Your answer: 4.3 mA
